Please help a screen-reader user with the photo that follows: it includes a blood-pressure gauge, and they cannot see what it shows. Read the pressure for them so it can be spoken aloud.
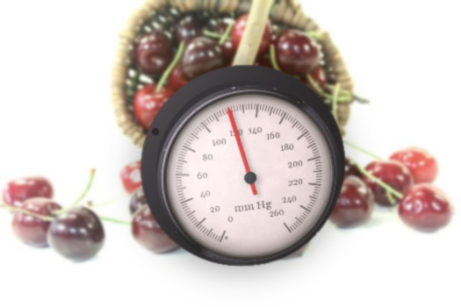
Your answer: 120 mmHg
